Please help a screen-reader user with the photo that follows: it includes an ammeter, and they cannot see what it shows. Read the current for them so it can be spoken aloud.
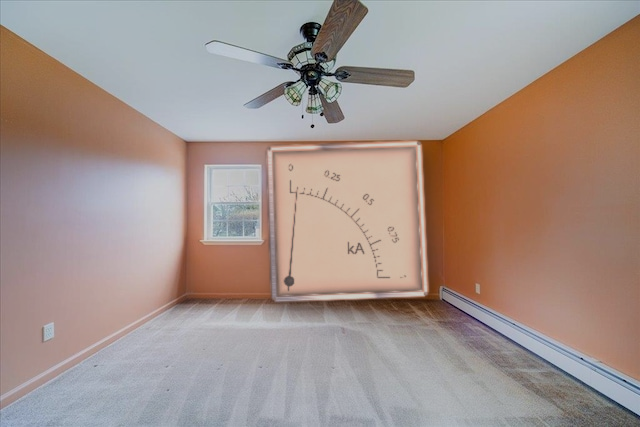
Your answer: 0.05 kA
